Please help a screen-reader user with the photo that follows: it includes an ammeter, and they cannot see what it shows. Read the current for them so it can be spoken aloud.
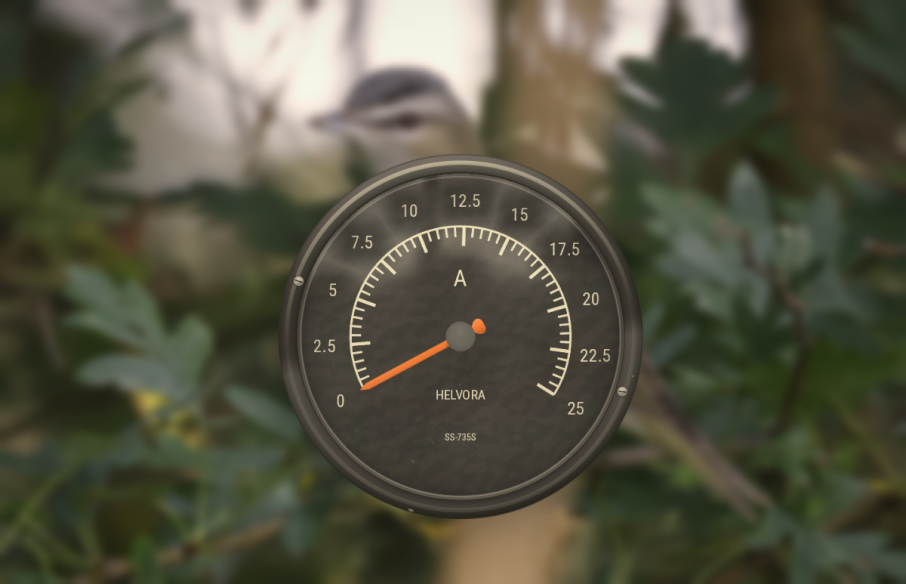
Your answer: 0 A
